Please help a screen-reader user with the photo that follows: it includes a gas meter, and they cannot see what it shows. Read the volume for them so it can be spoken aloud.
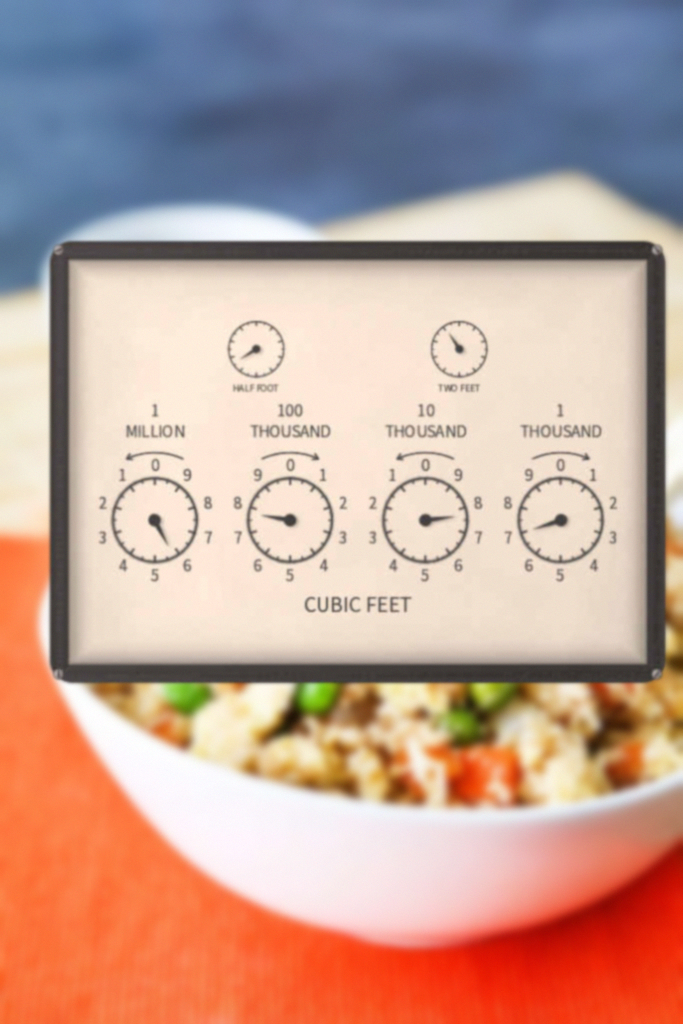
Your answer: 577700 ft³
